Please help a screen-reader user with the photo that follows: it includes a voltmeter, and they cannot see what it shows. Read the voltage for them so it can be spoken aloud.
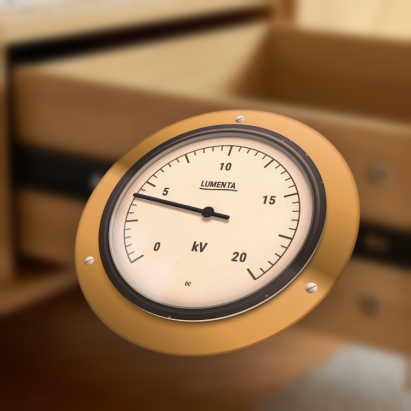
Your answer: 4 kV
